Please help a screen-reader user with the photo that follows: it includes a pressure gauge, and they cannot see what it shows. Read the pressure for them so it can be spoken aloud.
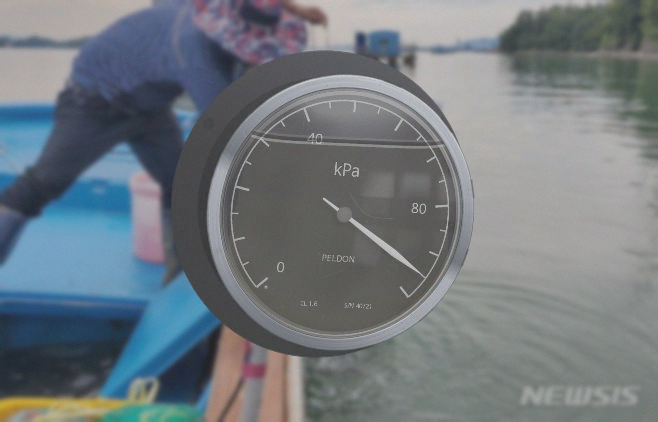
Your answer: 95 kPa
